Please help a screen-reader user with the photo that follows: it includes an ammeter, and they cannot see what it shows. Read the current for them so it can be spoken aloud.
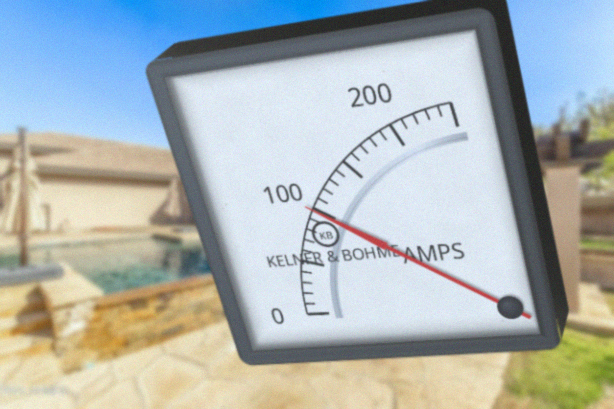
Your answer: 100 A
